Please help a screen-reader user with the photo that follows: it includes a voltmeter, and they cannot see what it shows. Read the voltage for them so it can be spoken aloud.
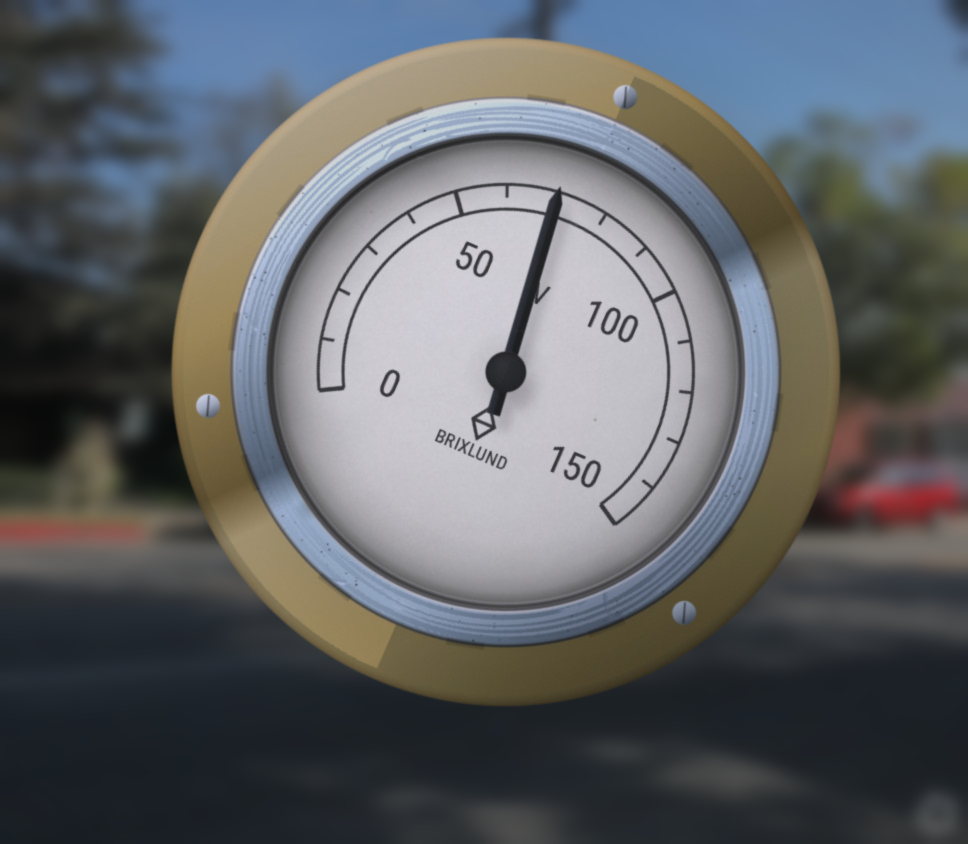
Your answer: 70 V
